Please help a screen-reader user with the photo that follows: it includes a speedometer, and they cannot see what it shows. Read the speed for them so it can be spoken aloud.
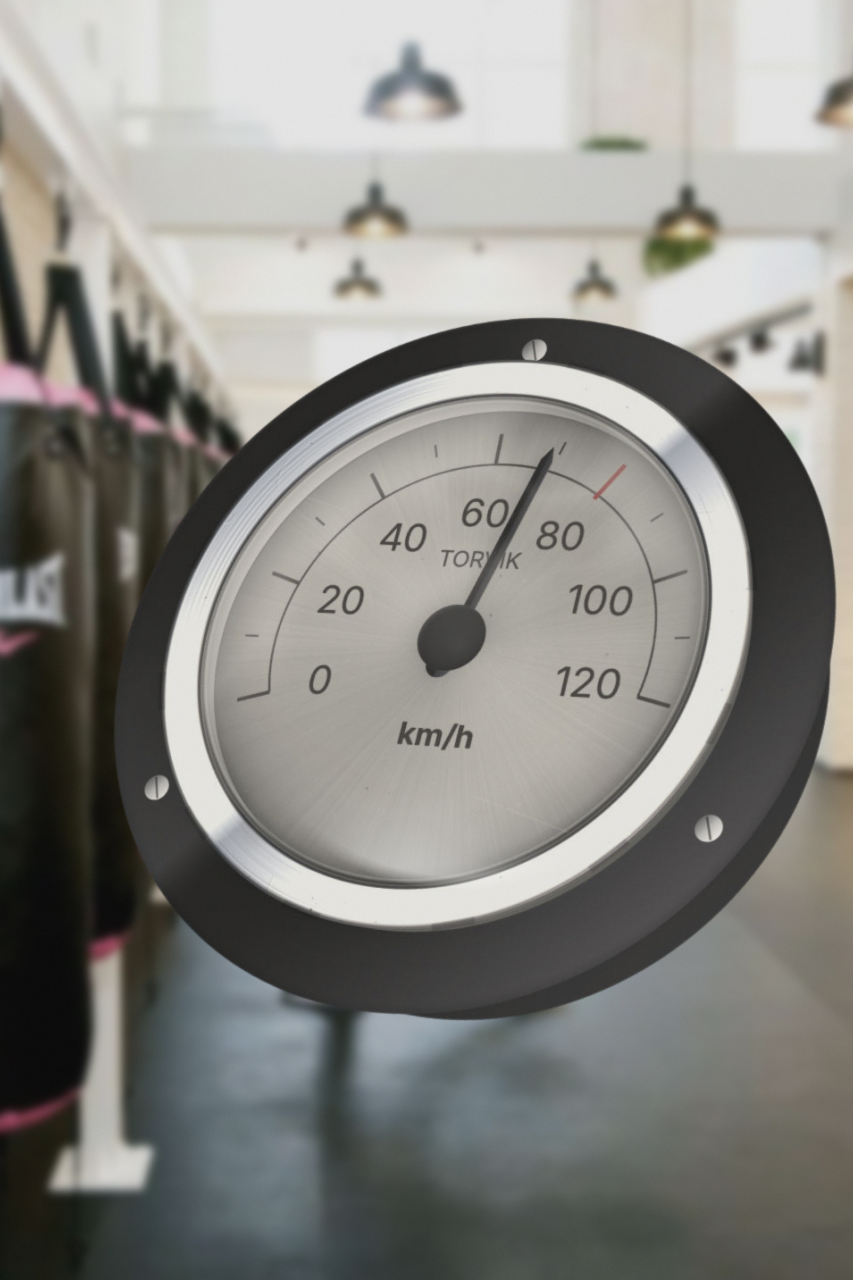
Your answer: 70 km/h
